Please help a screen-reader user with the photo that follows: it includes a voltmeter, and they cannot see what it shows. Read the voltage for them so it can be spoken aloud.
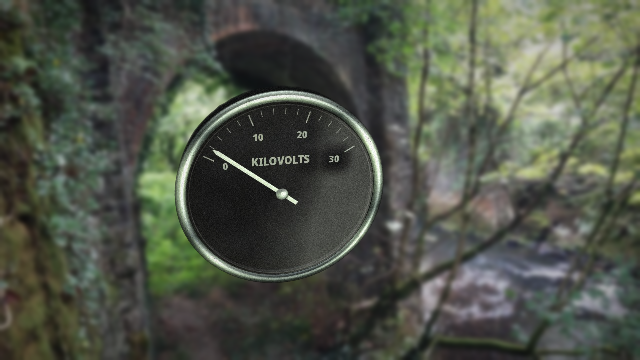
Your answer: 2 kV
